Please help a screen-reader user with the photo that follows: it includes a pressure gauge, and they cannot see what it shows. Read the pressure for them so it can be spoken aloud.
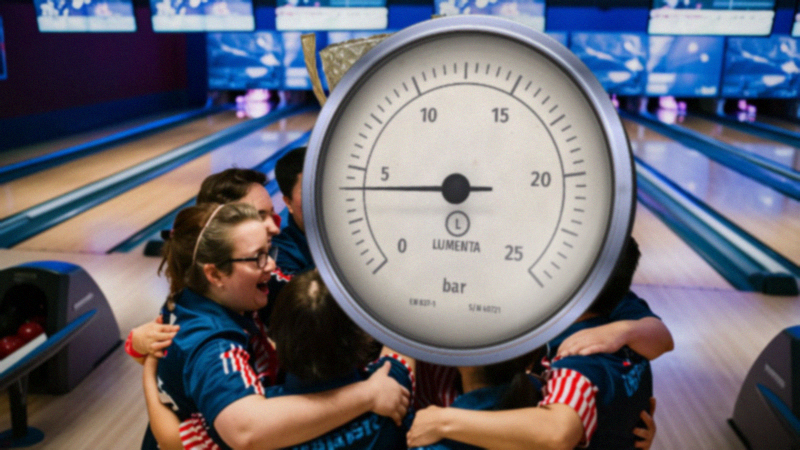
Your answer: 4 bar
